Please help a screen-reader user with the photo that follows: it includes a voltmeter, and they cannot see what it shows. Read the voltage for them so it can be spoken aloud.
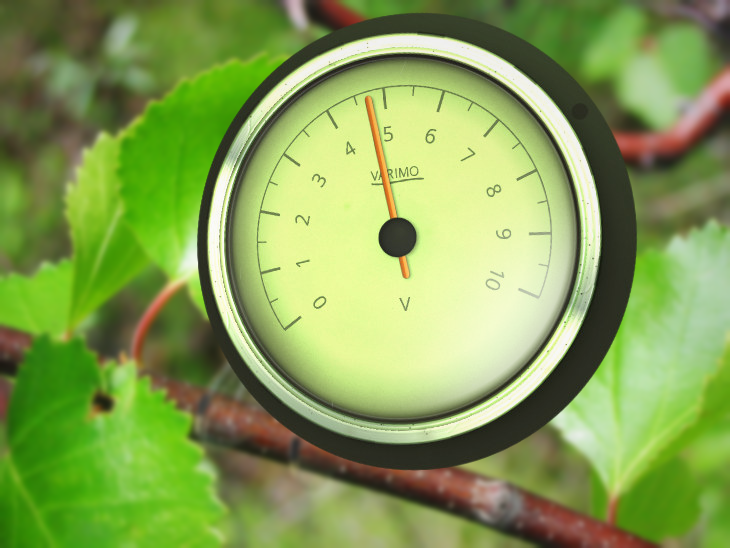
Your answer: 4.75 V
